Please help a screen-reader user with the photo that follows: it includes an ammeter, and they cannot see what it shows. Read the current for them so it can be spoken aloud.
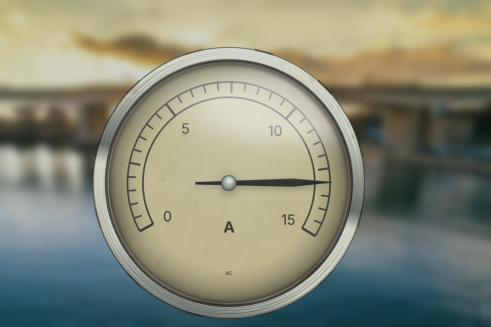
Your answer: 13 A
